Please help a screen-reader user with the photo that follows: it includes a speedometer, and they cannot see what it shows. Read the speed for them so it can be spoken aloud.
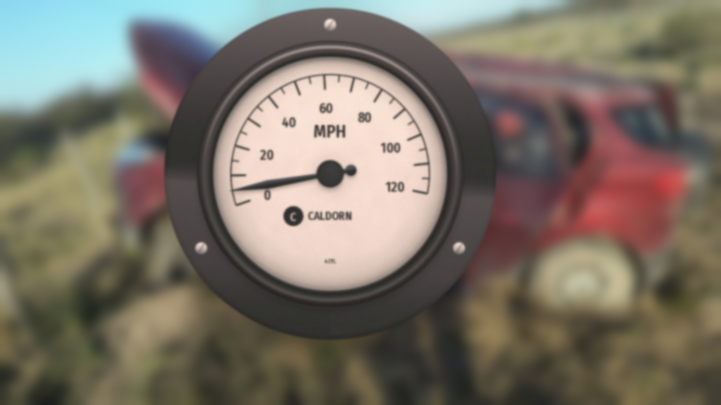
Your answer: 5 mph
